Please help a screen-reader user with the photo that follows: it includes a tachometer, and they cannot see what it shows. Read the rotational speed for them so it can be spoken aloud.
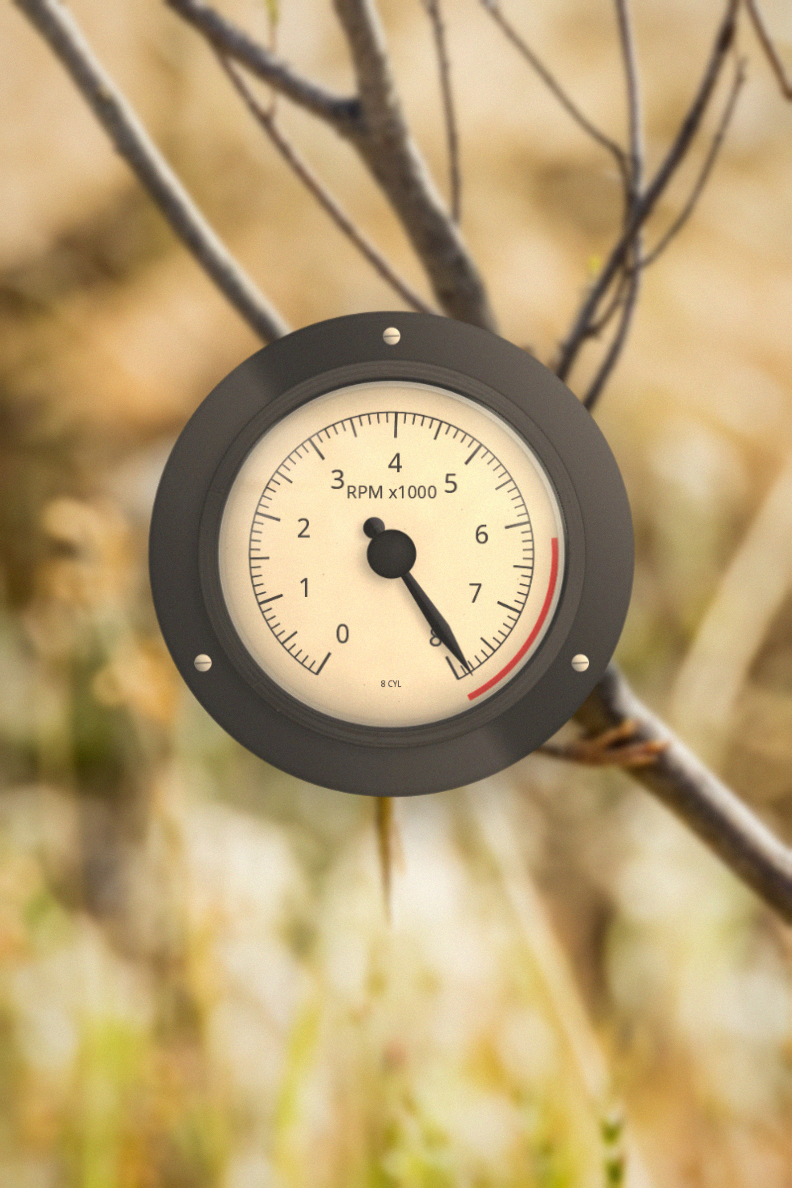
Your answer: 7850 rpm
